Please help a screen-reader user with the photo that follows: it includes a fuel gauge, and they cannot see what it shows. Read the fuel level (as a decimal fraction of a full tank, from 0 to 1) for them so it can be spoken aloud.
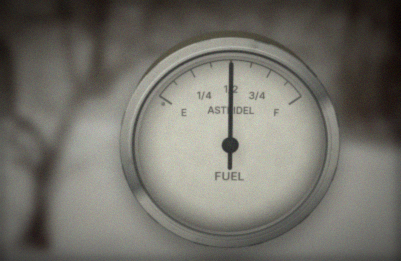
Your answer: 0.5
